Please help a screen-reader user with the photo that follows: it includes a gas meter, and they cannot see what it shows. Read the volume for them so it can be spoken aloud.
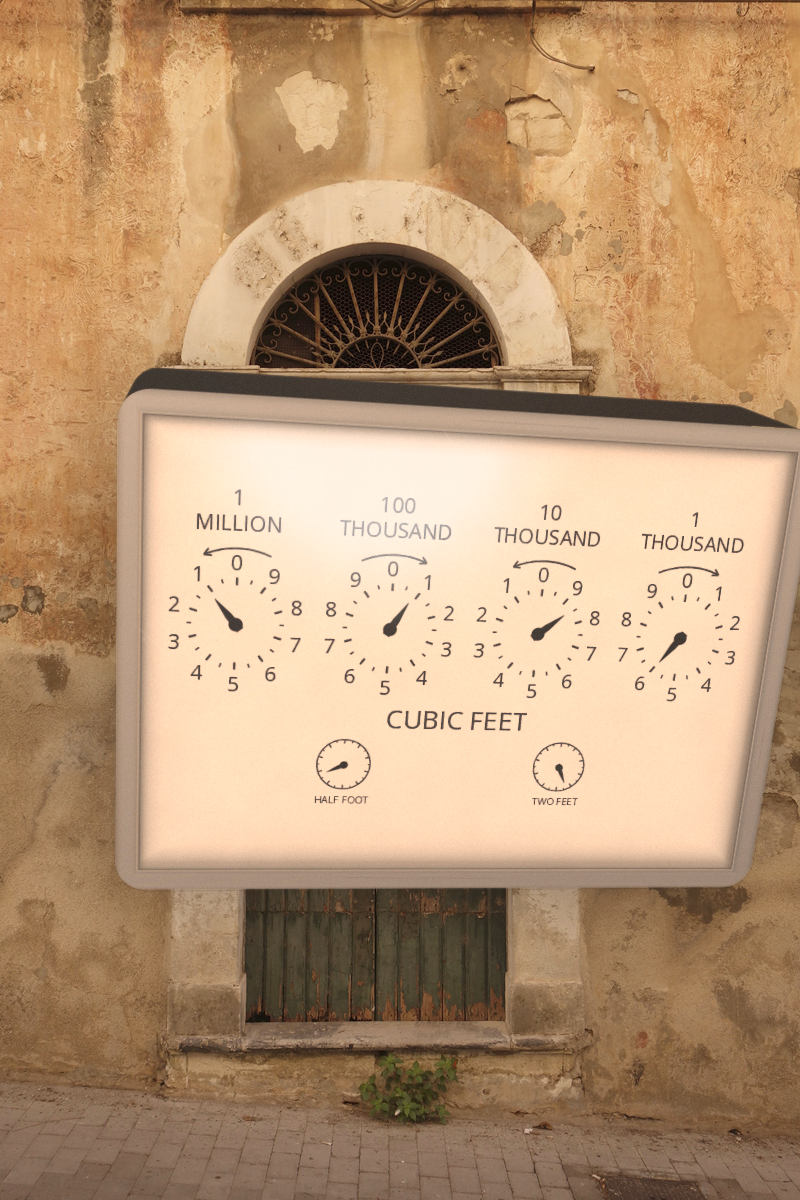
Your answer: 108600 ft³
